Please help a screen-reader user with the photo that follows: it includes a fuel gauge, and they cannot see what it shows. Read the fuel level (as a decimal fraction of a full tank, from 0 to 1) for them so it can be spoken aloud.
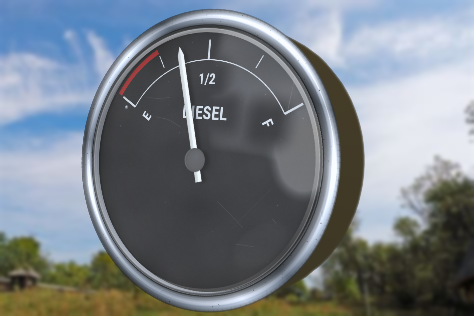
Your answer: 0.375
